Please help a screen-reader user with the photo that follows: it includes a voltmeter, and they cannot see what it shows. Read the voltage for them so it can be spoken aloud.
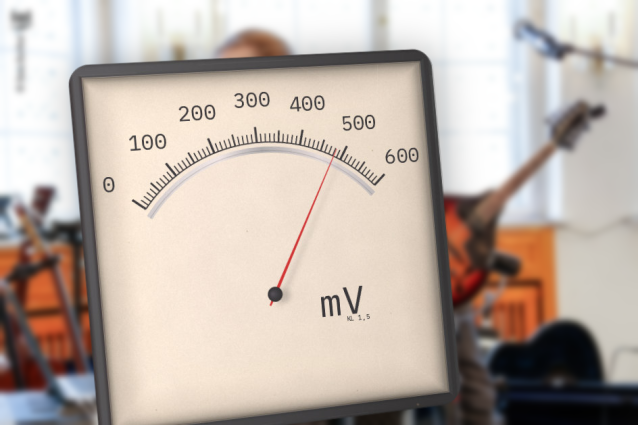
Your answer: 480 mV
